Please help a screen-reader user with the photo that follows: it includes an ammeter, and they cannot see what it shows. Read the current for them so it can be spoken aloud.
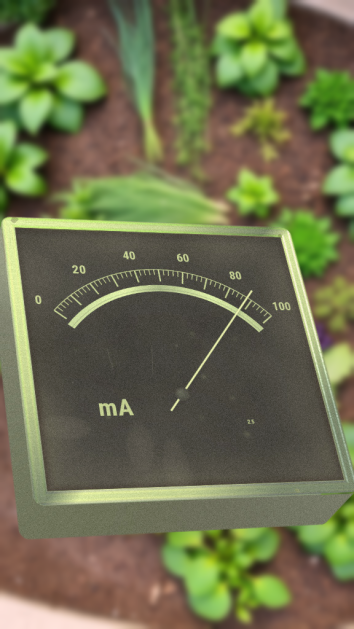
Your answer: 88 mA
